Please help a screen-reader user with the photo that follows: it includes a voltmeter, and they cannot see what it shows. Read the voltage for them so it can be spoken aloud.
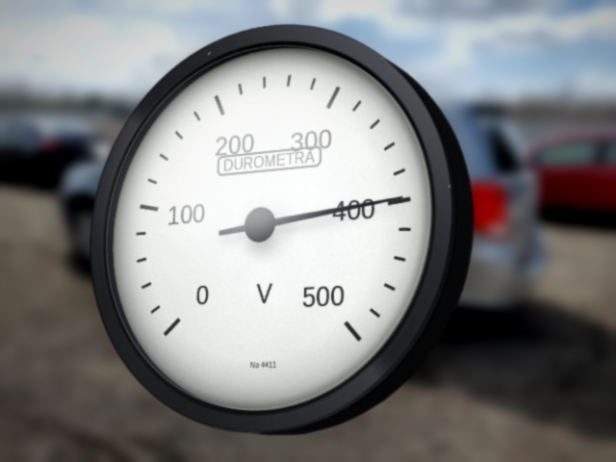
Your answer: 400 V
